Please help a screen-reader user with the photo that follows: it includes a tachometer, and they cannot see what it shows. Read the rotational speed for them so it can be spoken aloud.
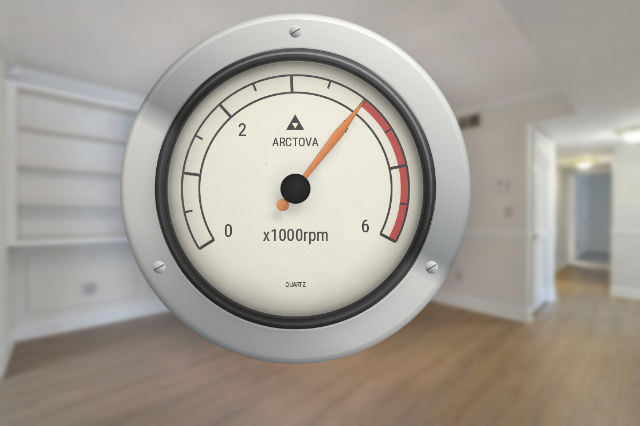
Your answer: 4000 rpm
